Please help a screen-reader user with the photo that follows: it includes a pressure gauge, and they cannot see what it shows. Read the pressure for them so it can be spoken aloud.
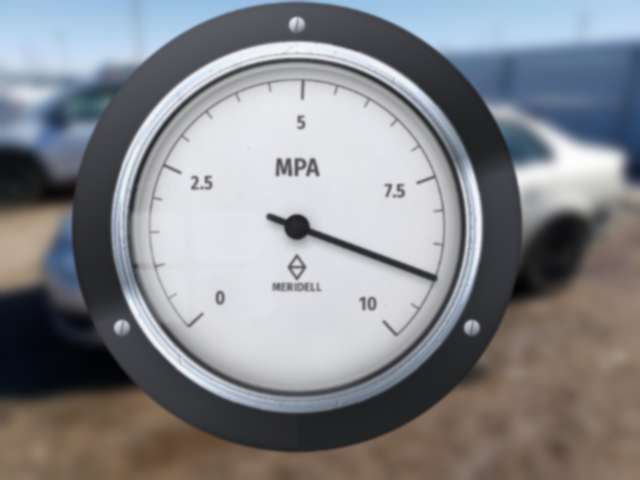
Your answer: 9 MPa
